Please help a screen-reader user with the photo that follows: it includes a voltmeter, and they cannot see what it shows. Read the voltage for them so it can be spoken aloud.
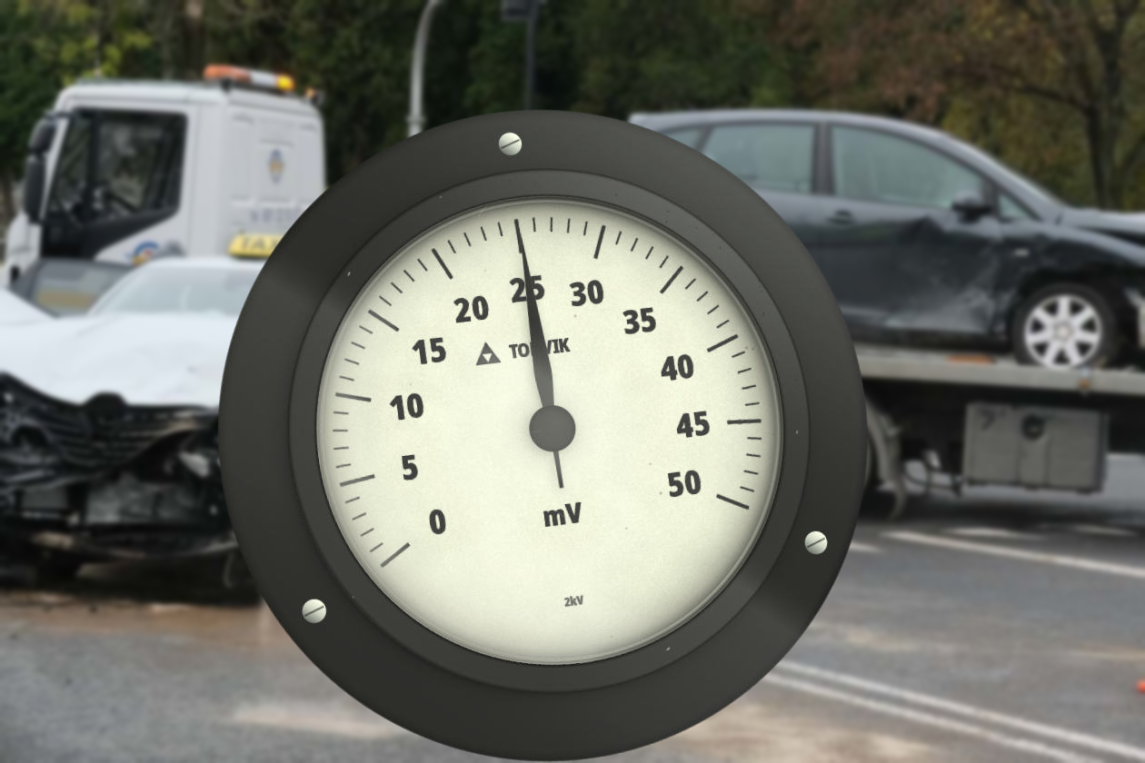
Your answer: 25 mV
